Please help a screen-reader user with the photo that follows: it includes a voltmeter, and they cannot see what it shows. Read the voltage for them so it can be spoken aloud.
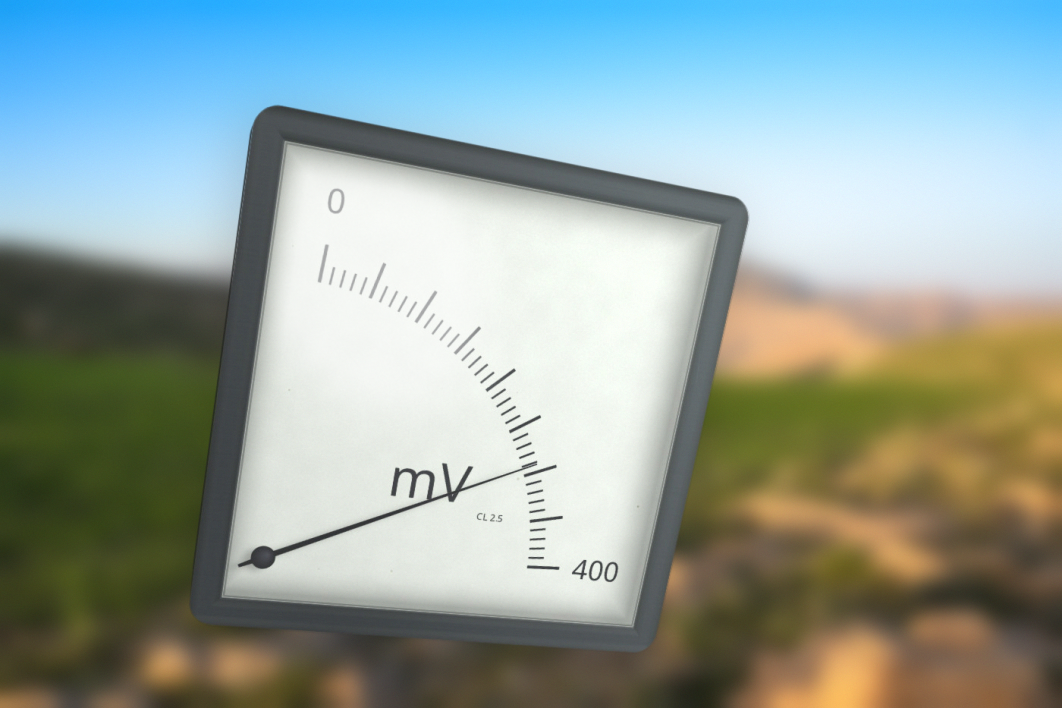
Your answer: 290 mV
